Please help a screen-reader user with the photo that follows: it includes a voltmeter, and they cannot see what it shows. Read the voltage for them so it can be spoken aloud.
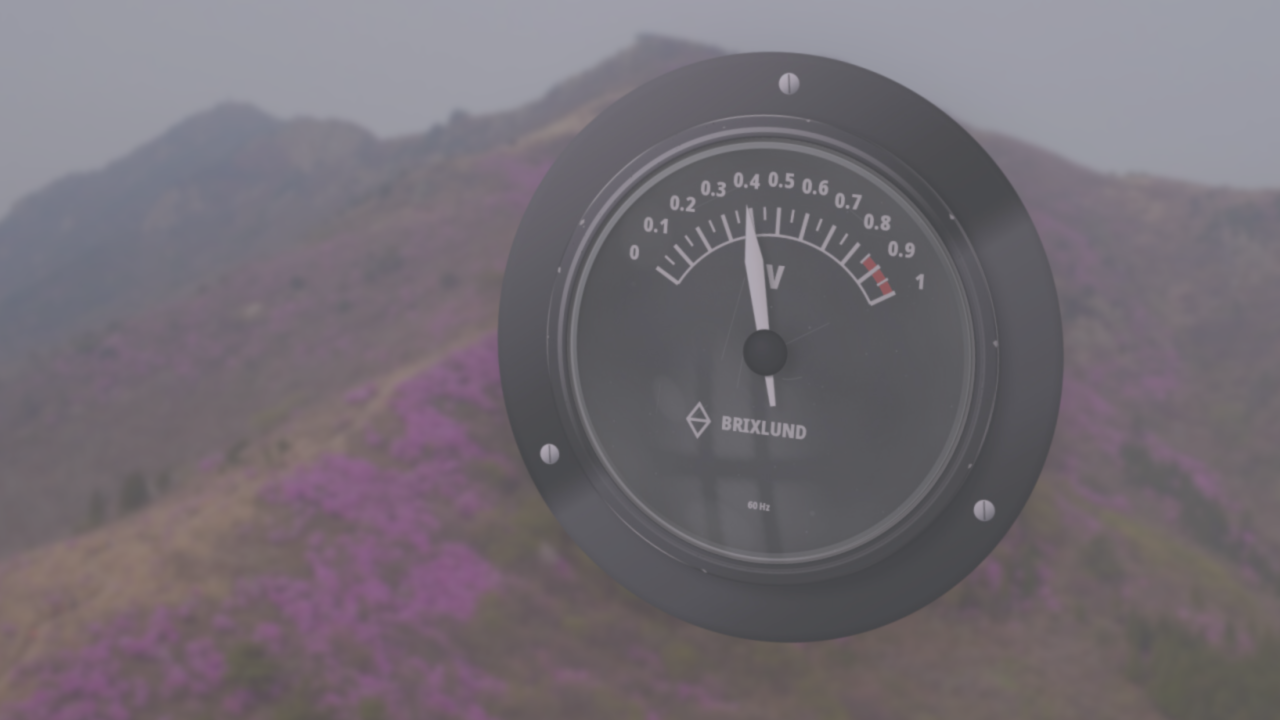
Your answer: 0.4 V
